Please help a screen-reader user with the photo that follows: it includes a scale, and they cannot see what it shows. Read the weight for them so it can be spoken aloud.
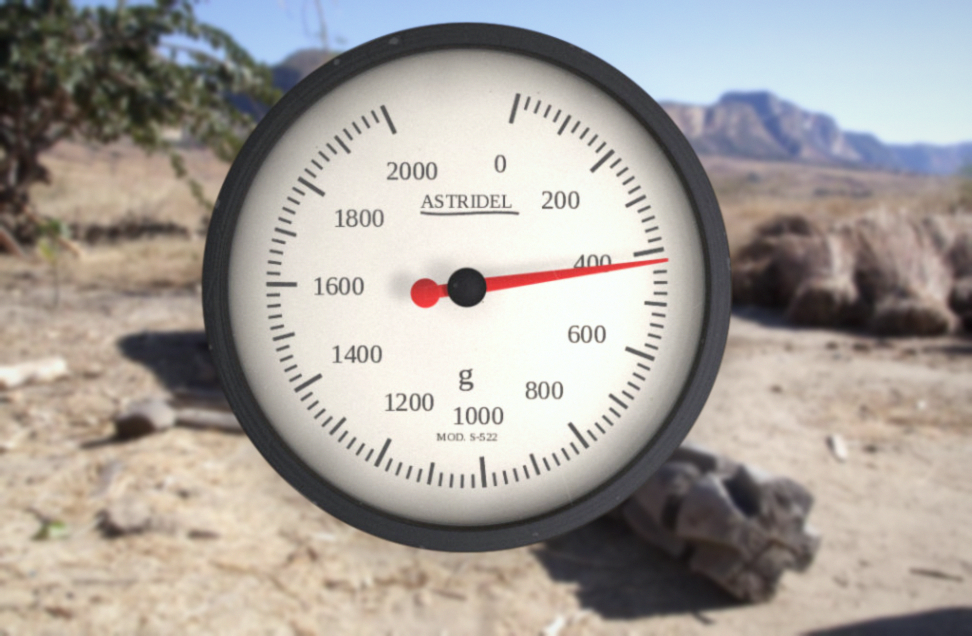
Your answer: 420 g
